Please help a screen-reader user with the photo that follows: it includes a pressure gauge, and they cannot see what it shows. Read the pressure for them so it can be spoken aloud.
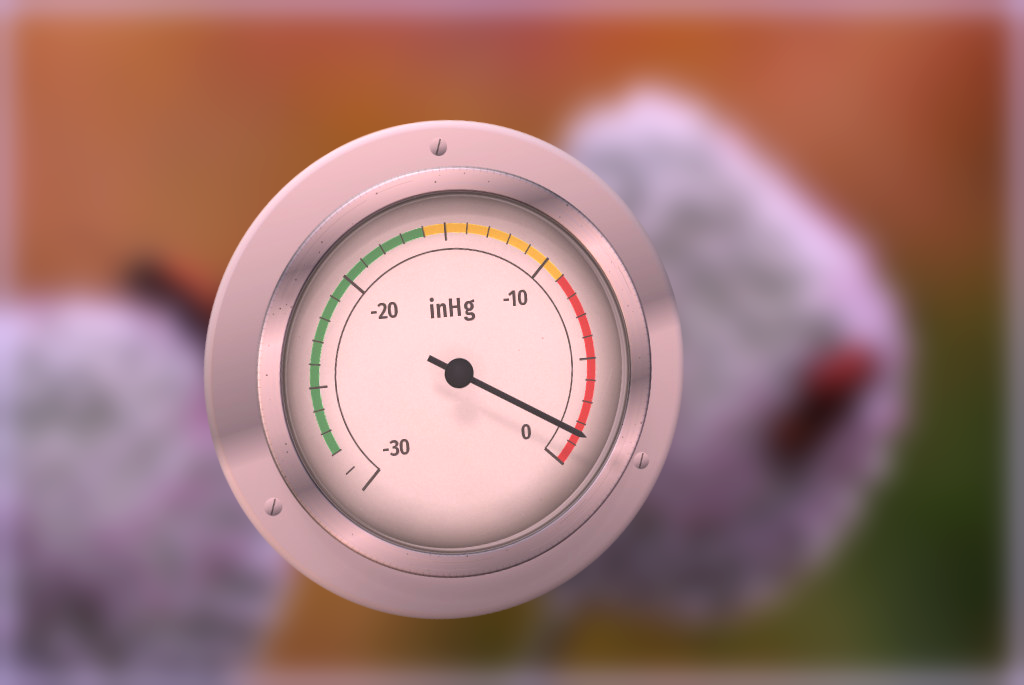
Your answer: -1.5 inHg
